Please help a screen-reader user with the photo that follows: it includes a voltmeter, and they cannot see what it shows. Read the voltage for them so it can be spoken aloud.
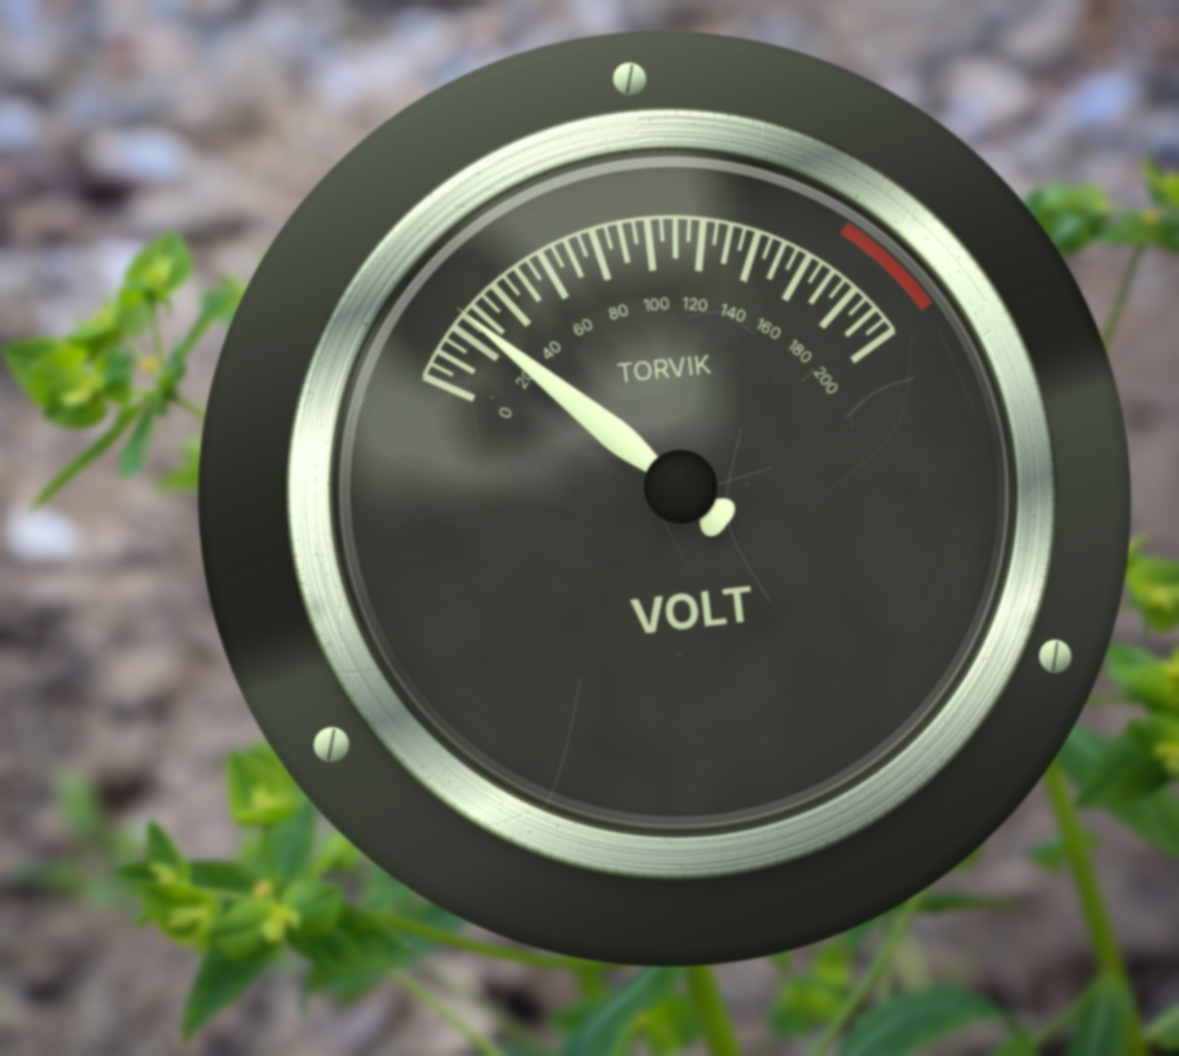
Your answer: 25 V
